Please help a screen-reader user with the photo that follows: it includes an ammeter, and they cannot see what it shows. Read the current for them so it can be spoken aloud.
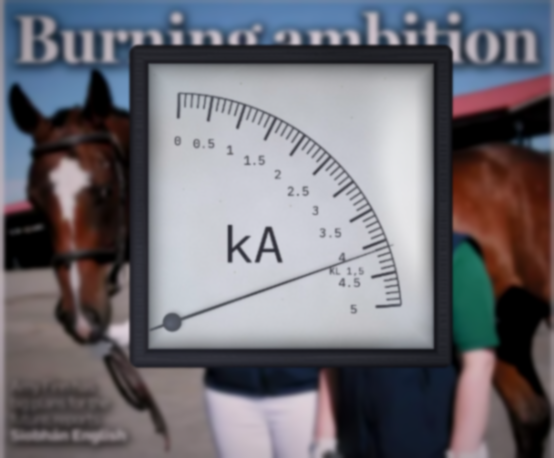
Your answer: 4.1 kA
